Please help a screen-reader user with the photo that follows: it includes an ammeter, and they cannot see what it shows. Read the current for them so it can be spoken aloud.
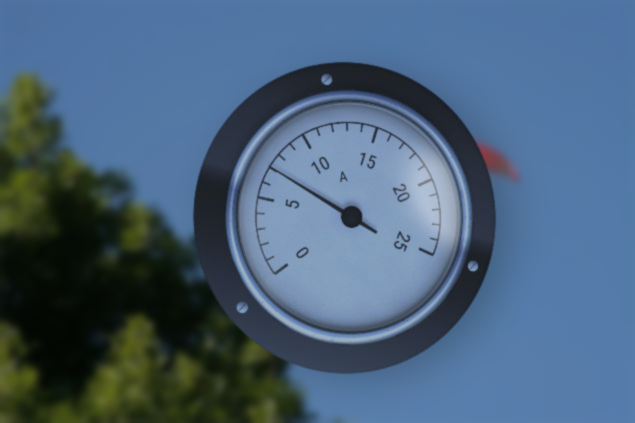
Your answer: 7 A
